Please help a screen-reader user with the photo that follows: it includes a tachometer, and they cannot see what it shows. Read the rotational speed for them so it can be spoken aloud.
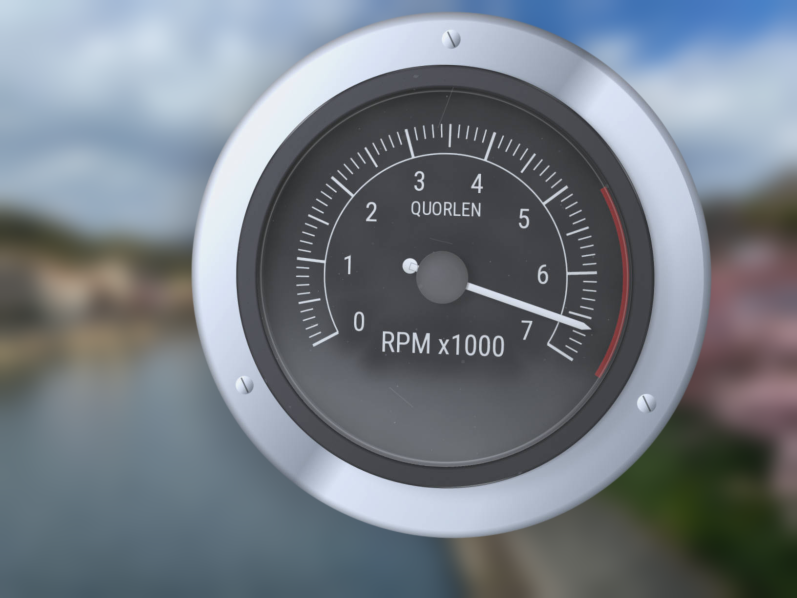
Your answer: 6600 rpm
